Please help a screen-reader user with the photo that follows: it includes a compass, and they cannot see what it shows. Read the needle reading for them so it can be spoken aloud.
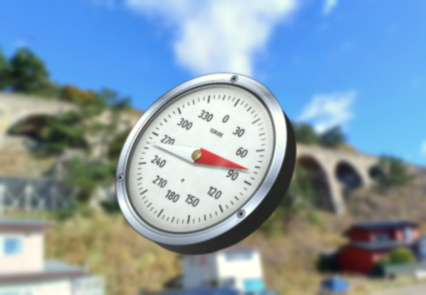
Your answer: 80 °
